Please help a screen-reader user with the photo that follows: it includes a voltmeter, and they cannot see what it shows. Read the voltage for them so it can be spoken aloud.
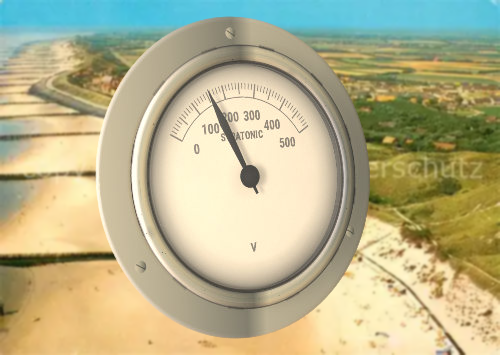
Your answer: 150 V
